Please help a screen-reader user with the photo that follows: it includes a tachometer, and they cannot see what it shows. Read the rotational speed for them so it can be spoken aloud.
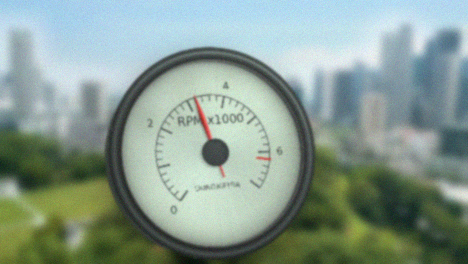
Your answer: 3200 rpm
